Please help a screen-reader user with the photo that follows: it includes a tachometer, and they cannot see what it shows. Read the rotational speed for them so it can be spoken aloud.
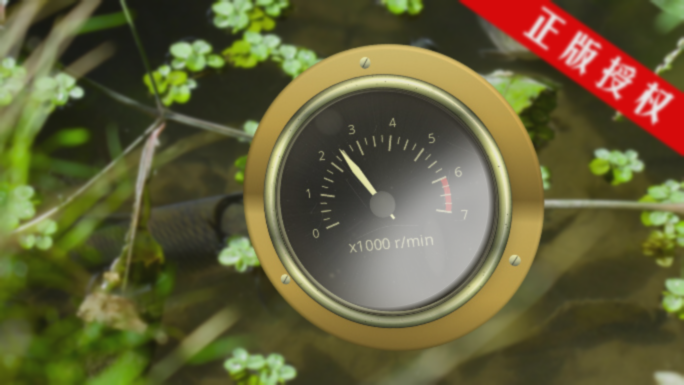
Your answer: 2500 rpm
